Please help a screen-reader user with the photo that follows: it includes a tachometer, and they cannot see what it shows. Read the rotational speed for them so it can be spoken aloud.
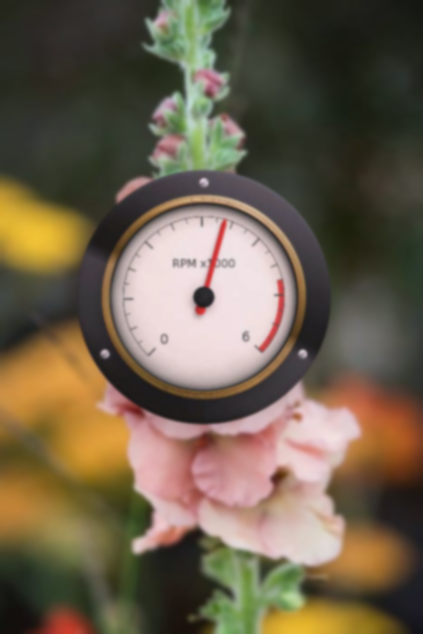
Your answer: 3375 rpm
